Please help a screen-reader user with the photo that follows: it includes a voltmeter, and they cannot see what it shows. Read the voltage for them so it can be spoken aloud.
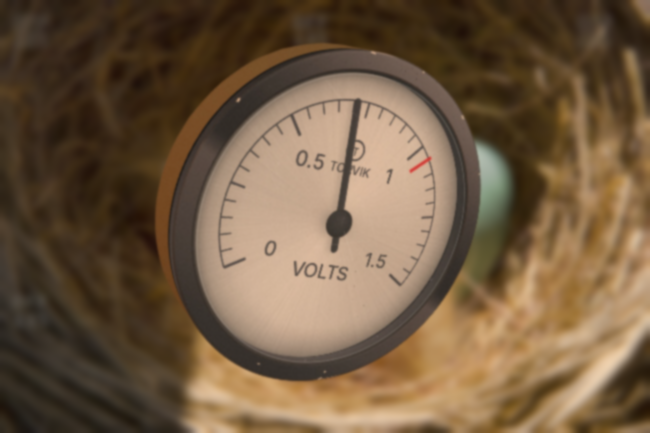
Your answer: 0.7 V
